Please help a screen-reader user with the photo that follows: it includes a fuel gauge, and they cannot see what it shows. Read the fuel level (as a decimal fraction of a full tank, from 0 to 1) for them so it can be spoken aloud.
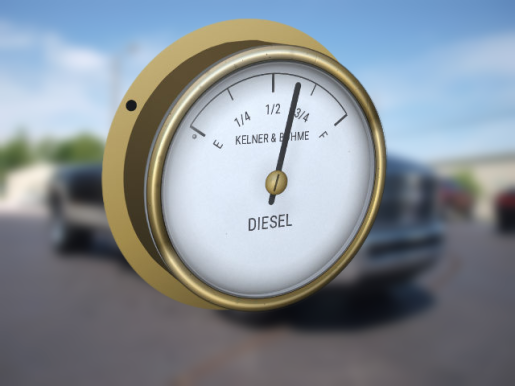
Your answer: 0.625
